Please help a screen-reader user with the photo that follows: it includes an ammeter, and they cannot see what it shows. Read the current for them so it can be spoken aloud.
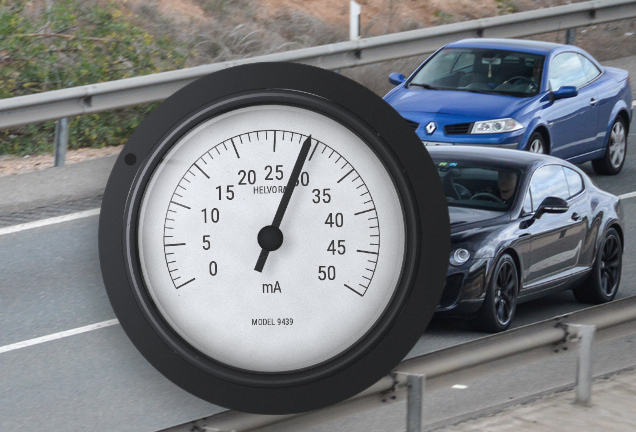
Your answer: 29 mA
